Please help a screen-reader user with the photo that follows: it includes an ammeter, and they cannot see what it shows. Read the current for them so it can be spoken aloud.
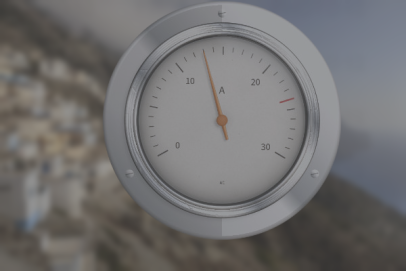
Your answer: 13 A
